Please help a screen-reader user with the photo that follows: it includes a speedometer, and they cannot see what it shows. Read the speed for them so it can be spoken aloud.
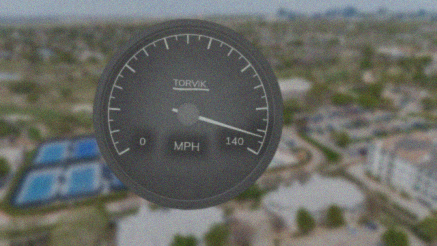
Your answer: 132.5 mph
